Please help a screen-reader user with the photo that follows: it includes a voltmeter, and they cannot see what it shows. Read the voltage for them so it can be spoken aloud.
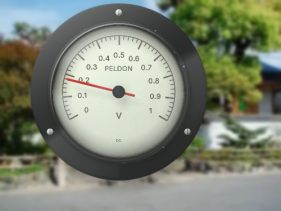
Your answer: 0.18 V
